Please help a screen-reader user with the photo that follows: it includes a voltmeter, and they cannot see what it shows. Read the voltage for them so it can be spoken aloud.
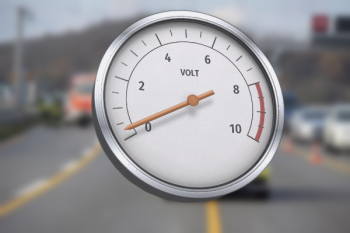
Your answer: 0.25 V
